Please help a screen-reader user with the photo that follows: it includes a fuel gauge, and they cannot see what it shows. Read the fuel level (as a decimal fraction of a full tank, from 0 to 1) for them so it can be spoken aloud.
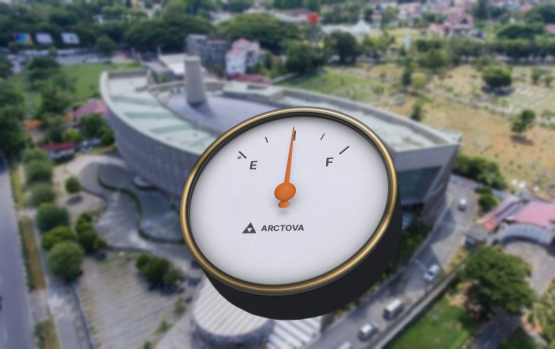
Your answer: 0.5
